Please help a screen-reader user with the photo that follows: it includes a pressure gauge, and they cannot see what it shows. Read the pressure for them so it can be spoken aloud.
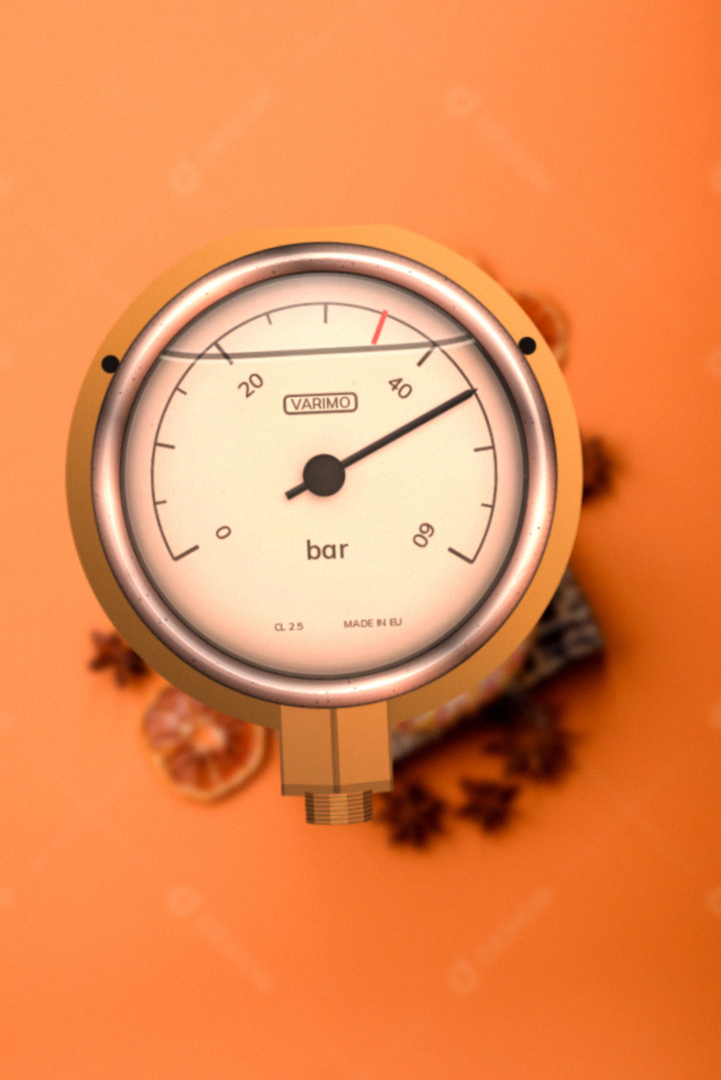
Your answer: 45 bar
